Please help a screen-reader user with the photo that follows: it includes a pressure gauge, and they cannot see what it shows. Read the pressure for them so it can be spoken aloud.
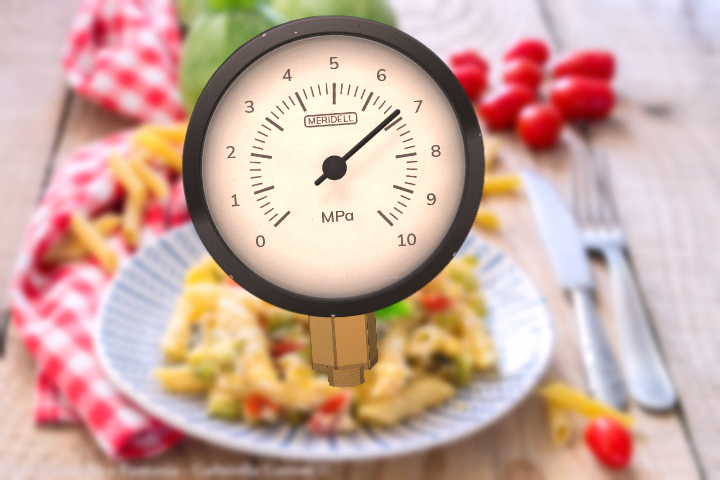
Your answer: 6.8 MPa
